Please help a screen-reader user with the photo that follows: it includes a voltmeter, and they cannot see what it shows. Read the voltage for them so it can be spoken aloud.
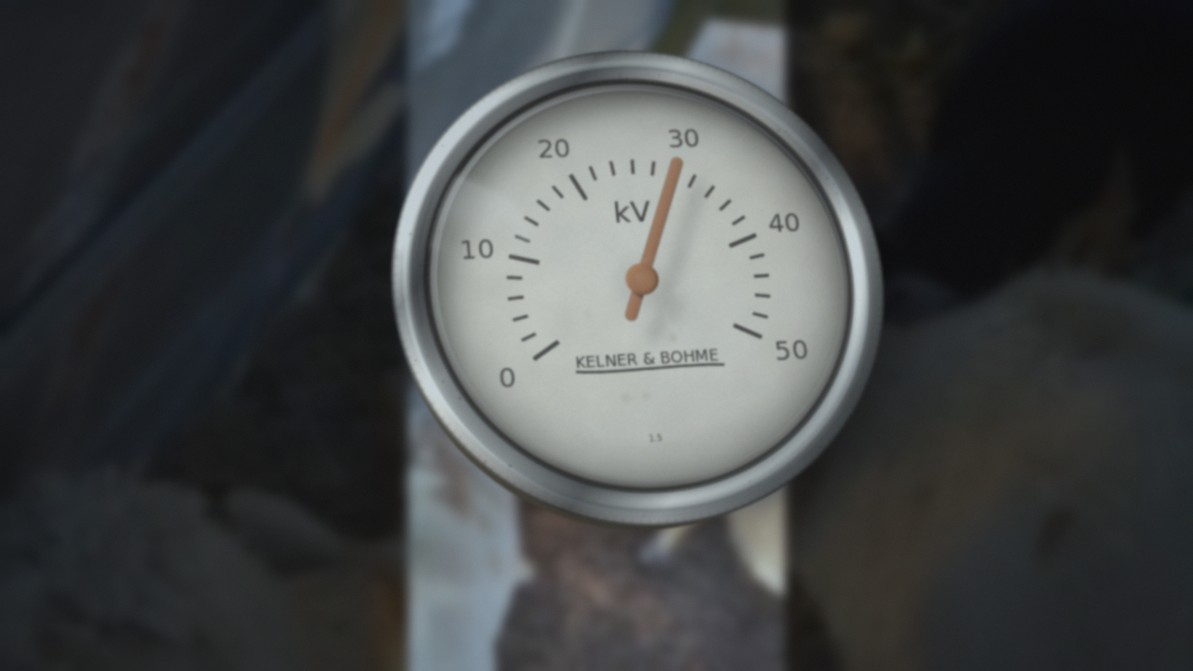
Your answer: 30 kV
